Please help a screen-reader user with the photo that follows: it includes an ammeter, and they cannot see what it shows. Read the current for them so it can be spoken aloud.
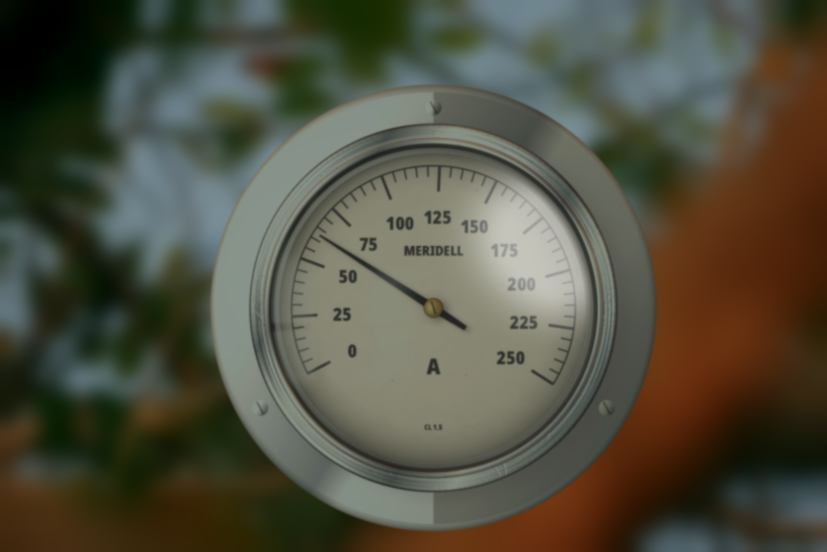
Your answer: 62.5 A
